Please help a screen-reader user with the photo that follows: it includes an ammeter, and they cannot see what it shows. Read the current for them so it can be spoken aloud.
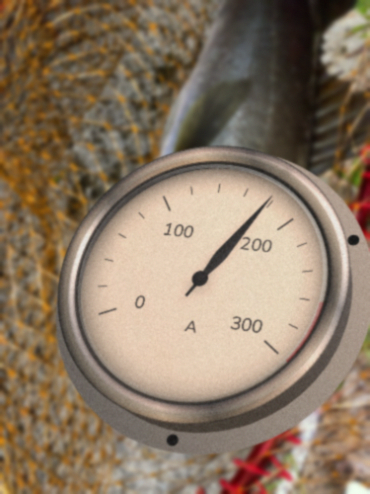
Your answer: 180 A
